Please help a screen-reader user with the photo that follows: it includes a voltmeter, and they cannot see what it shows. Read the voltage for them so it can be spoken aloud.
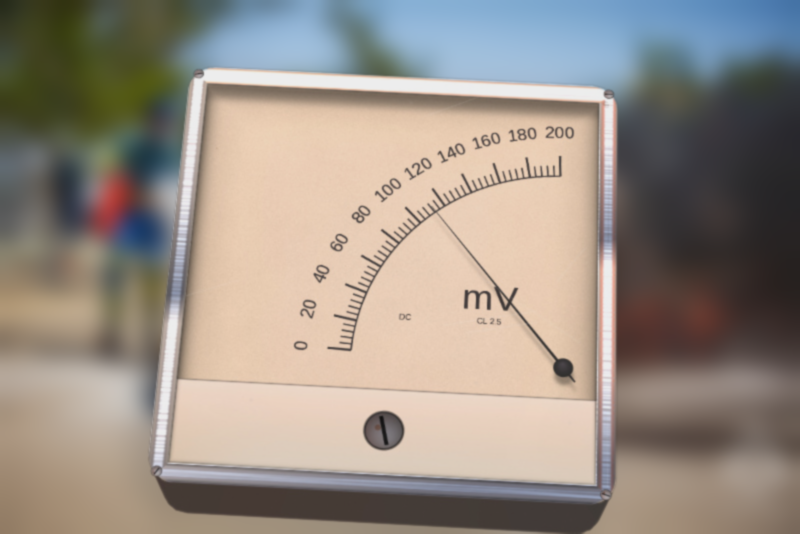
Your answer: 112 mV
